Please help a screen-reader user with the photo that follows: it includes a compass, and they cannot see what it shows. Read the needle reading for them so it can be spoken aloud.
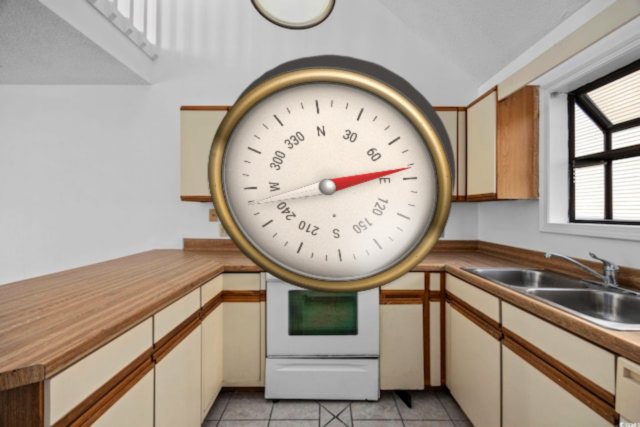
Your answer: 80 °
